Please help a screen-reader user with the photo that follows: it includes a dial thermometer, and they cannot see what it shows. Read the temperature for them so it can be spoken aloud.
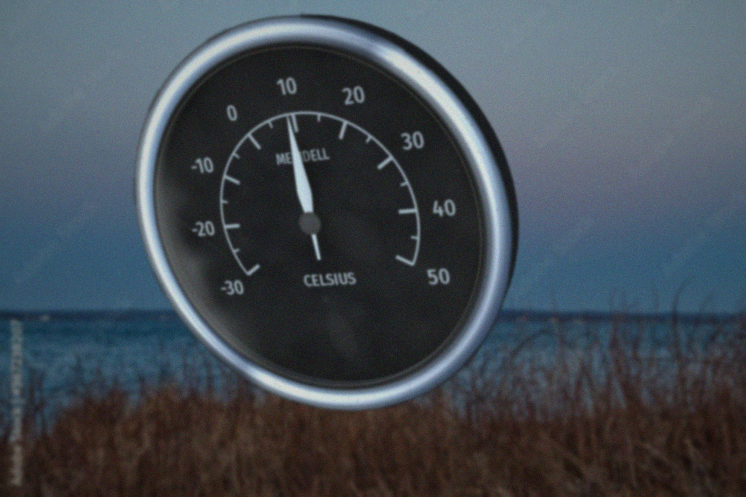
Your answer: 10 °C
